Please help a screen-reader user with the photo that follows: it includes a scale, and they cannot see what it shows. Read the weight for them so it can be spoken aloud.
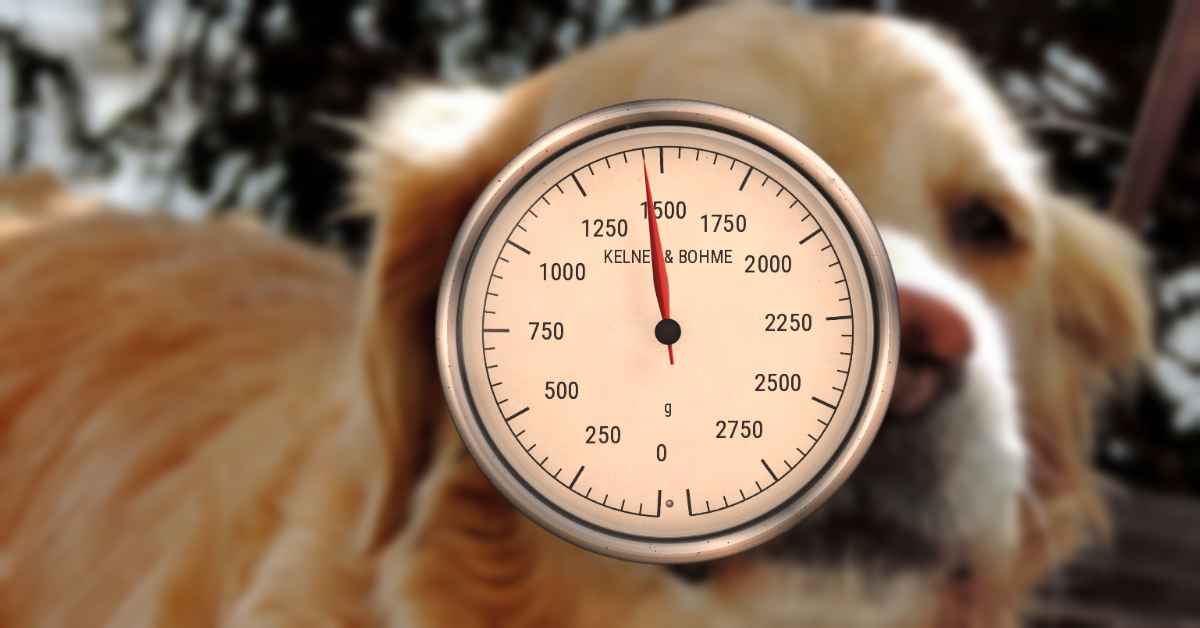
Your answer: 1450 g
